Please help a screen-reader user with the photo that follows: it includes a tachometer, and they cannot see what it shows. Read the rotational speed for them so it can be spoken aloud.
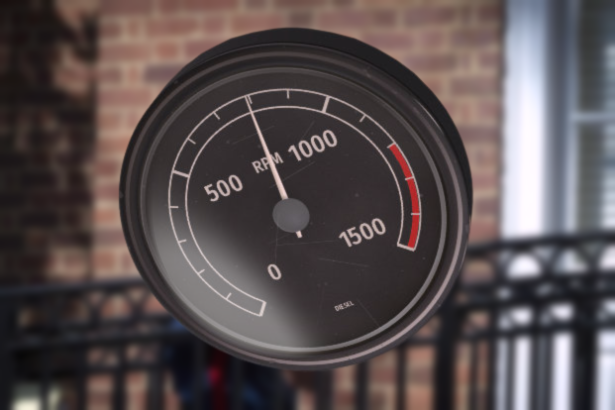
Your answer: 800 rpm
